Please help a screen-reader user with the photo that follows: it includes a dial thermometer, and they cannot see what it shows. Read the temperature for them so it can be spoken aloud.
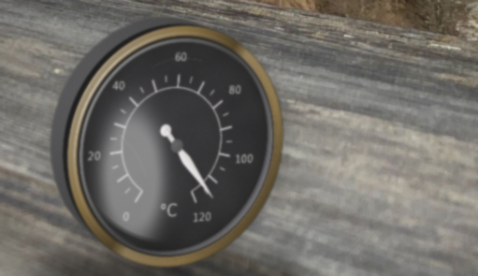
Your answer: 115 °C
